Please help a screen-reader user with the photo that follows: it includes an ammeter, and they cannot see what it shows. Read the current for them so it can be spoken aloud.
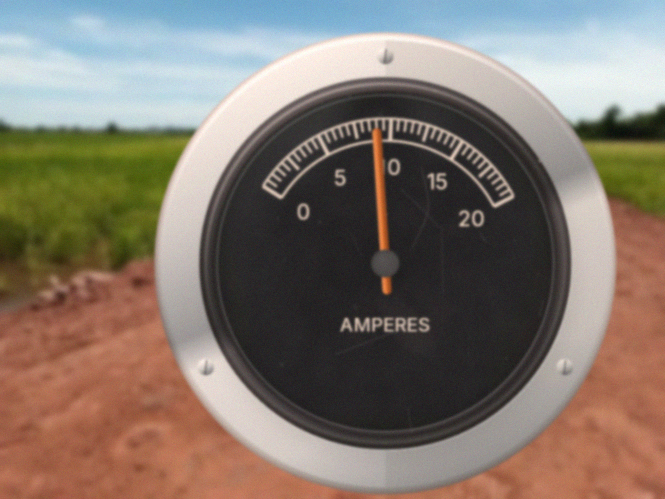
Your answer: 9 A
